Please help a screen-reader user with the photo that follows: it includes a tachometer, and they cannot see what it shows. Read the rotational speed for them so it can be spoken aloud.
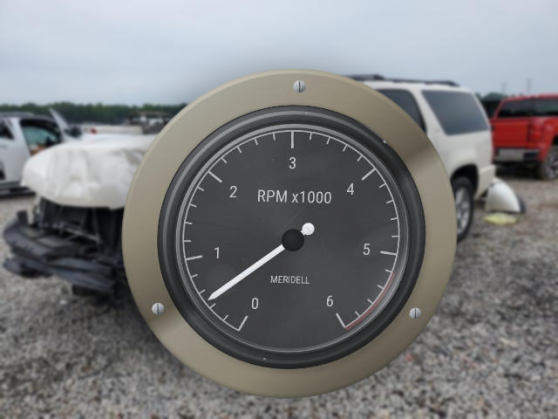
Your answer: 500 rpm
